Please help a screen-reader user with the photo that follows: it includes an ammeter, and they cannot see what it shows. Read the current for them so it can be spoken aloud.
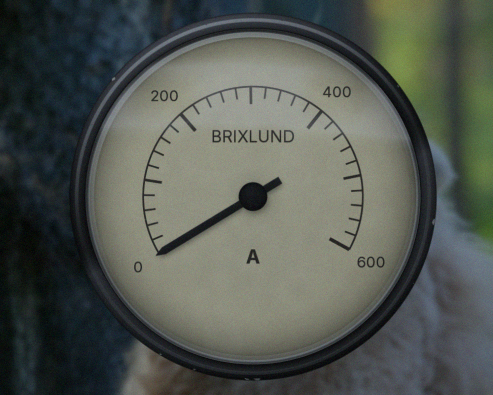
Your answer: 0 A
